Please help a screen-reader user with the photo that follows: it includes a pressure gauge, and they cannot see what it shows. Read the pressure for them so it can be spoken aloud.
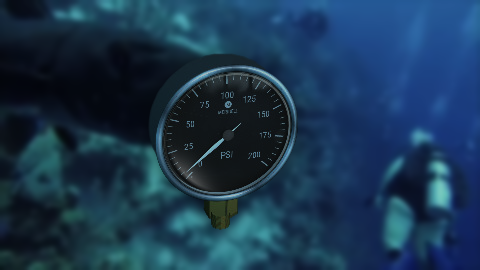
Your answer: 5 psi
